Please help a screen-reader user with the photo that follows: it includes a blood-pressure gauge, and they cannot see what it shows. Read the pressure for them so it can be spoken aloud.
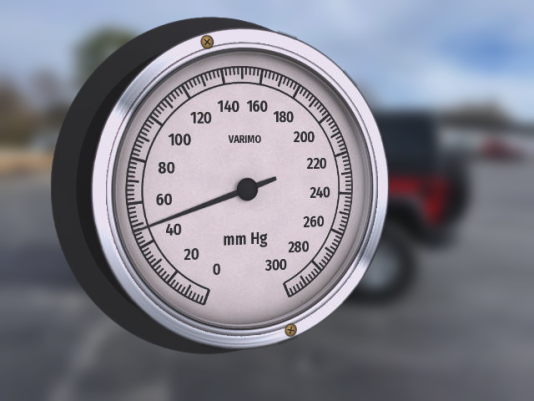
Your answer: 48 mmHg
